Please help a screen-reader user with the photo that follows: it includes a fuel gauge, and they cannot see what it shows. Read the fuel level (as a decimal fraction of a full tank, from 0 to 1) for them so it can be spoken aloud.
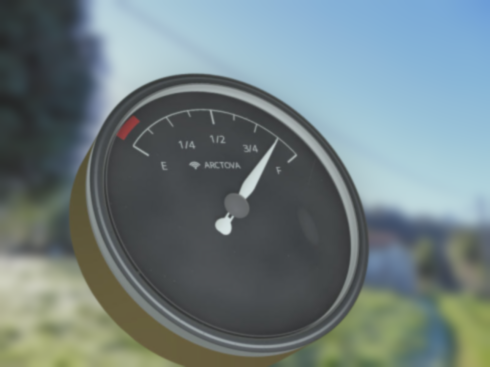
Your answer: 0.875
